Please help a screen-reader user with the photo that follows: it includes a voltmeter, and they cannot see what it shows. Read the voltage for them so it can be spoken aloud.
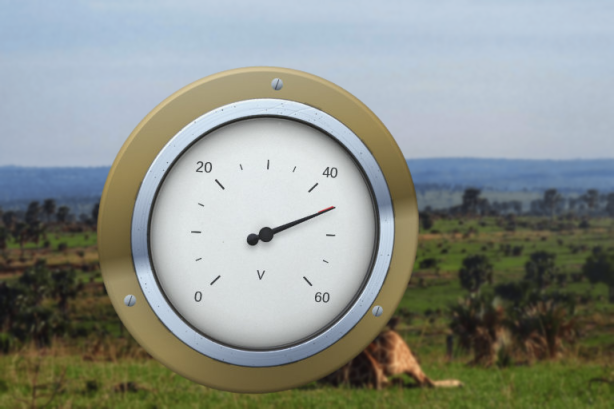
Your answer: 45 V
